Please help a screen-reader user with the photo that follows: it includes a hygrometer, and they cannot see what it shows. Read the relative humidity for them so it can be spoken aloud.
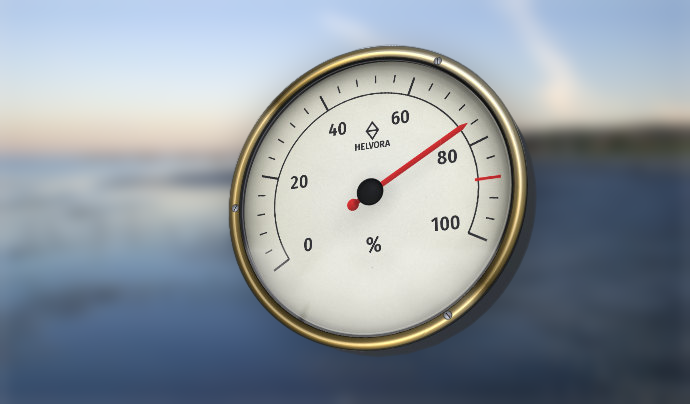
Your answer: 76 %
